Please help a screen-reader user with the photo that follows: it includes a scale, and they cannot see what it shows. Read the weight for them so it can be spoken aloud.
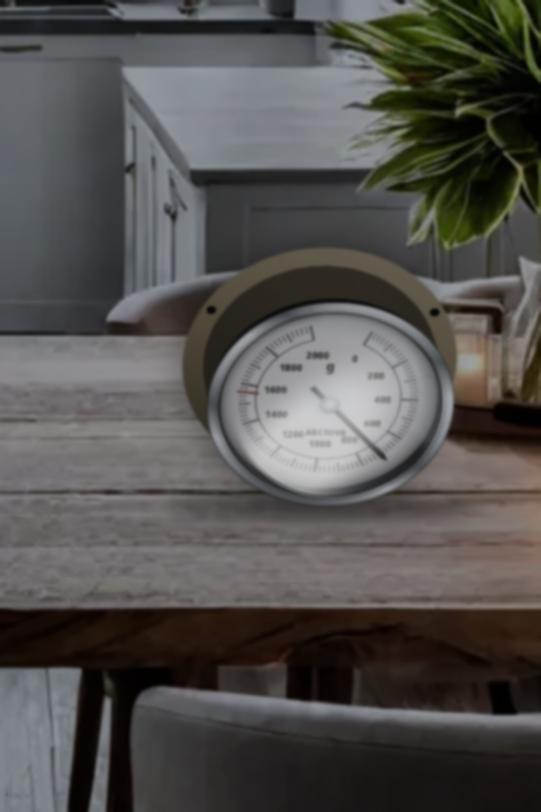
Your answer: 700 g
